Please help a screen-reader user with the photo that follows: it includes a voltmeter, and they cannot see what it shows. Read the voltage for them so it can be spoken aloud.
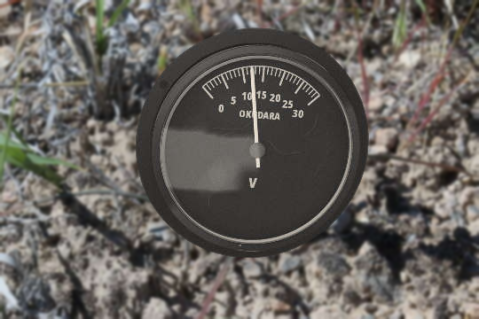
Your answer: 12 V
